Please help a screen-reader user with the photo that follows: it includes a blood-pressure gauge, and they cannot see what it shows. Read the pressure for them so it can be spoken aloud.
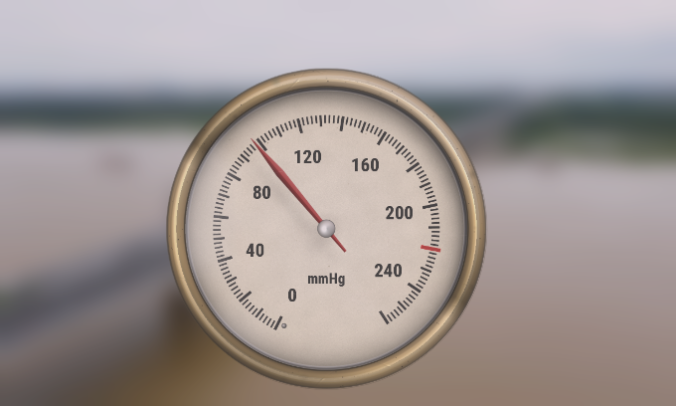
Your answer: 98 mmHg
